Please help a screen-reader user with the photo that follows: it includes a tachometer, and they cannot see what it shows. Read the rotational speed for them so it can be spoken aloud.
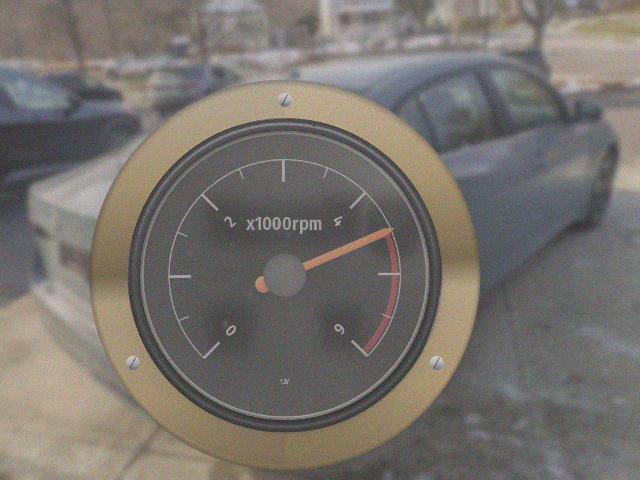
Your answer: 4500 rpm
